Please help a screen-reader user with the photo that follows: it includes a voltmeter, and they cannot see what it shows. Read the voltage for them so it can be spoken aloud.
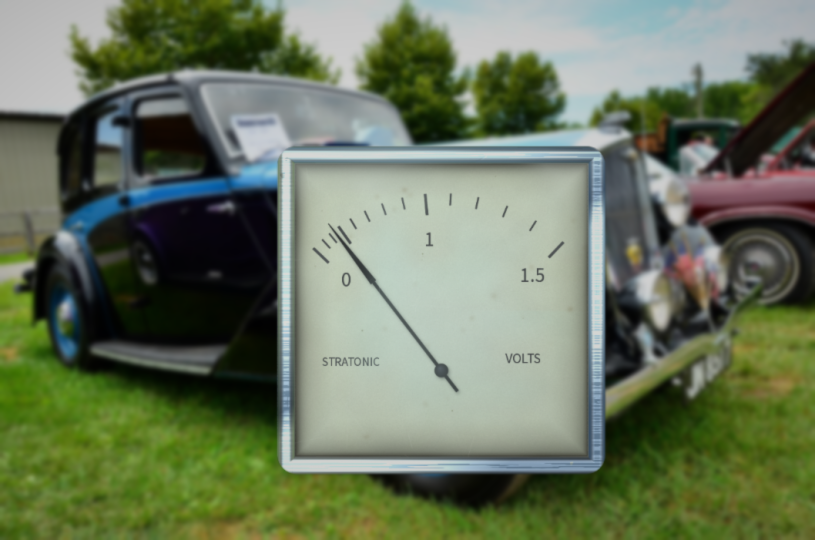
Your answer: 0.45 V
